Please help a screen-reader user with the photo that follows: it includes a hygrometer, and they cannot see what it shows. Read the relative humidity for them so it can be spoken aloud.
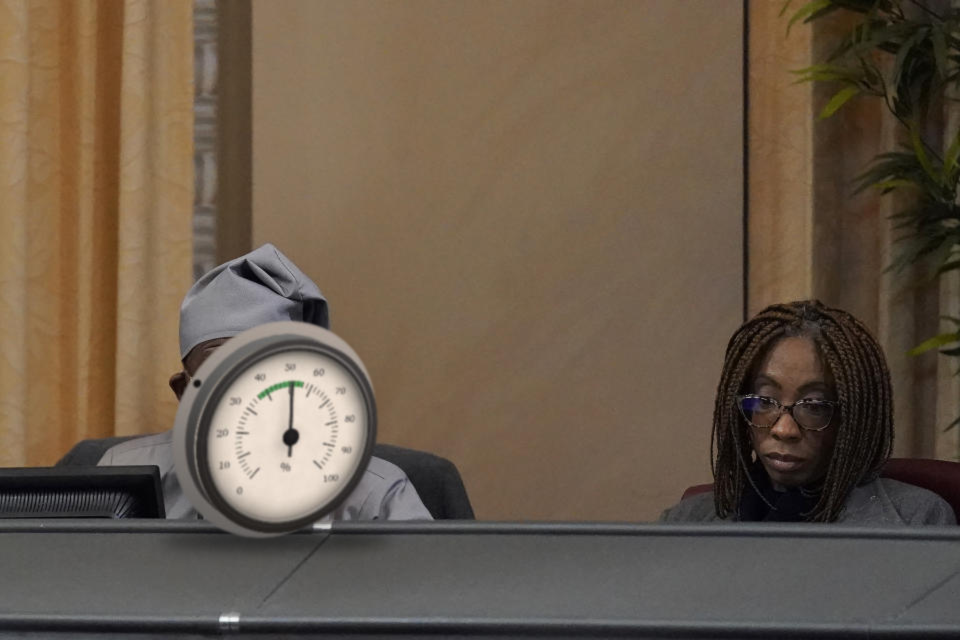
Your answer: 50 %
